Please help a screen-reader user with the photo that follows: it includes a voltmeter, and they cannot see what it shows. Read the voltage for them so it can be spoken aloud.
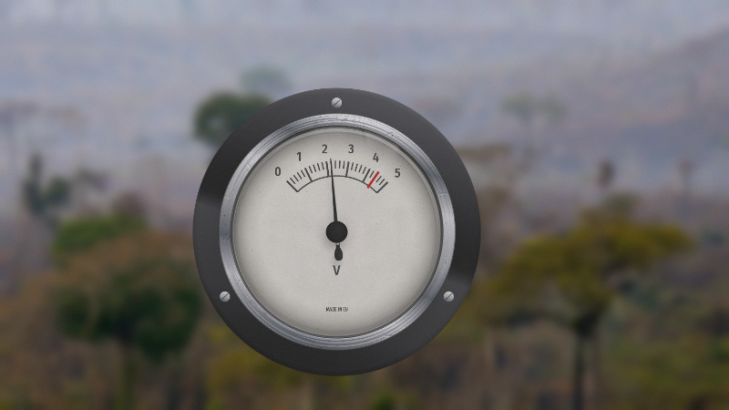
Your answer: 2.2 V
